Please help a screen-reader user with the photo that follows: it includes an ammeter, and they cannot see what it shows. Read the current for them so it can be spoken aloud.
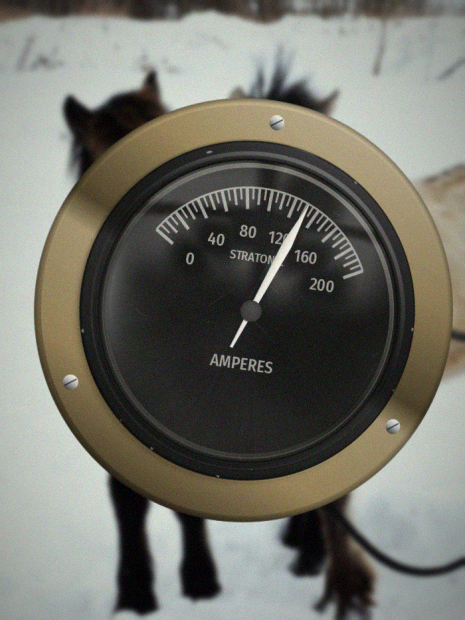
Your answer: 130 A
